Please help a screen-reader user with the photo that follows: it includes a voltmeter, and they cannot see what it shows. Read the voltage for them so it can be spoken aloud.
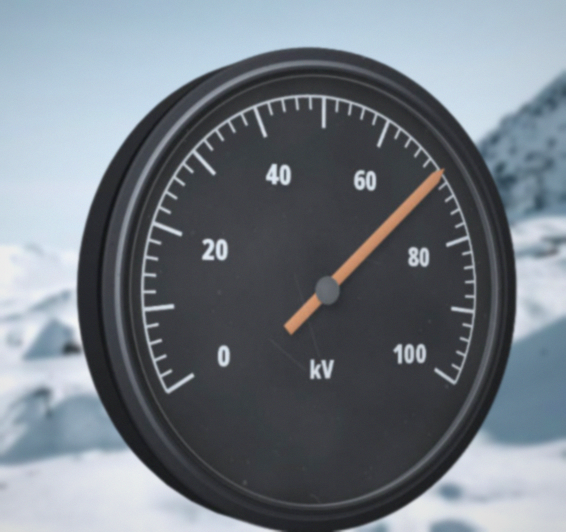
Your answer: 70 kV
